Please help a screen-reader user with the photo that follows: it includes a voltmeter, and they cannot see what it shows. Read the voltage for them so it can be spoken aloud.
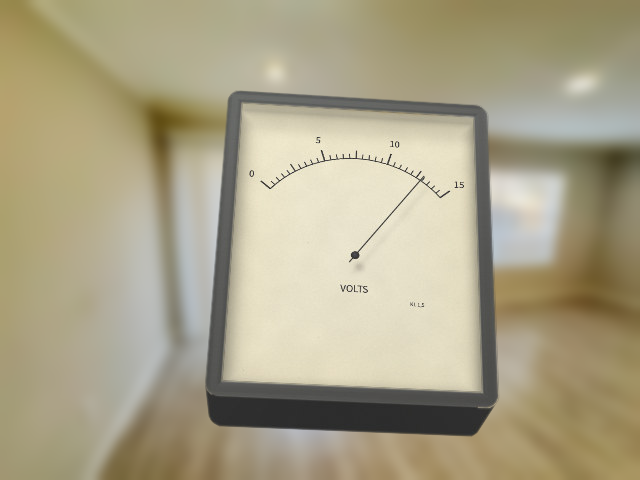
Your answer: 13 V
